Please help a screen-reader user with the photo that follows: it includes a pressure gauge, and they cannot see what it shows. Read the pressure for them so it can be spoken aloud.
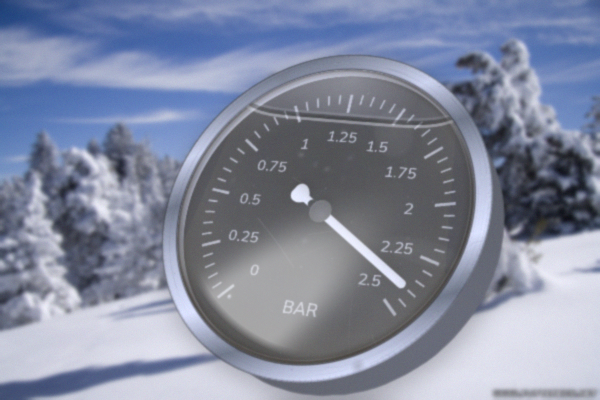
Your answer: 2.4 bar
